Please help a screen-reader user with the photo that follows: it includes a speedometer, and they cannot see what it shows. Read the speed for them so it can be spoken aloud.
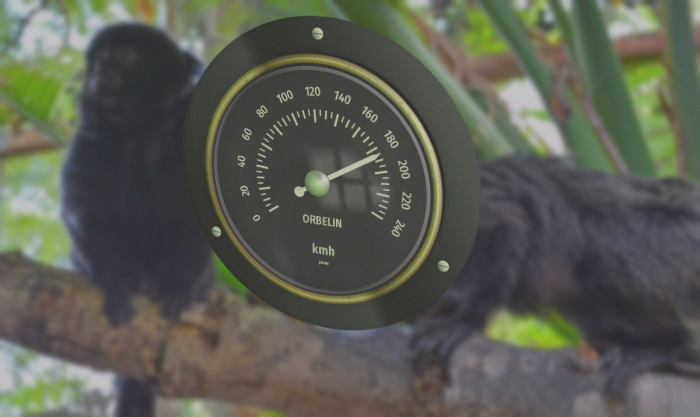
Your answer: 185 km/h
